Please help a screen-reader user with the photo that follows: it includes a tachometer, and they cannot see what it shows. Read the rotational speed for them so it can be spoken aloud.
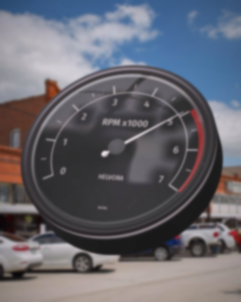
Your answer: 5000 rpm
